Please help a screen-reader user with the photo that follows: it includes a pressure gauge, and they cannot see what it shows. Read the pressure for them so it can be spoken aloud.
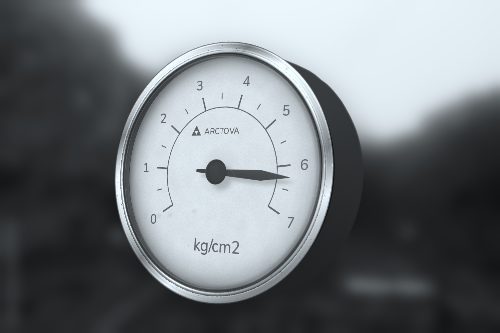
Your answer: 6.25 kg/cm²
